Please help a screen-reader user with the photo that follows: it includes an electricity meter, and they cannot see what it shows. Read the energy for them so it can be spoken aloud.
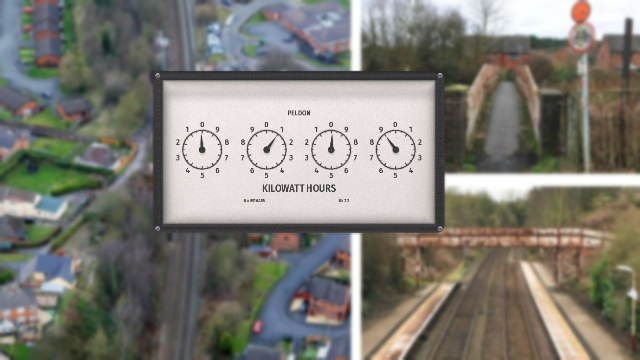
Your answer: 99 kWh
